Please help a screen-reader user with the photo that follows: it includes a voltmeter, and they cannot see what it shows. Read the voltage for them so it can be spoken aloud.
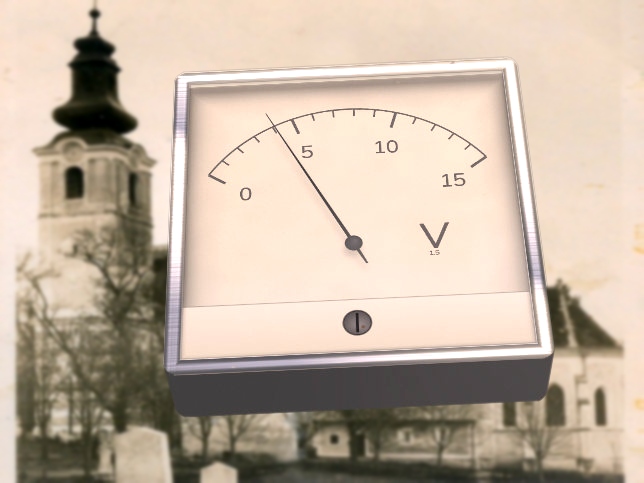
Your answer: 4 V
